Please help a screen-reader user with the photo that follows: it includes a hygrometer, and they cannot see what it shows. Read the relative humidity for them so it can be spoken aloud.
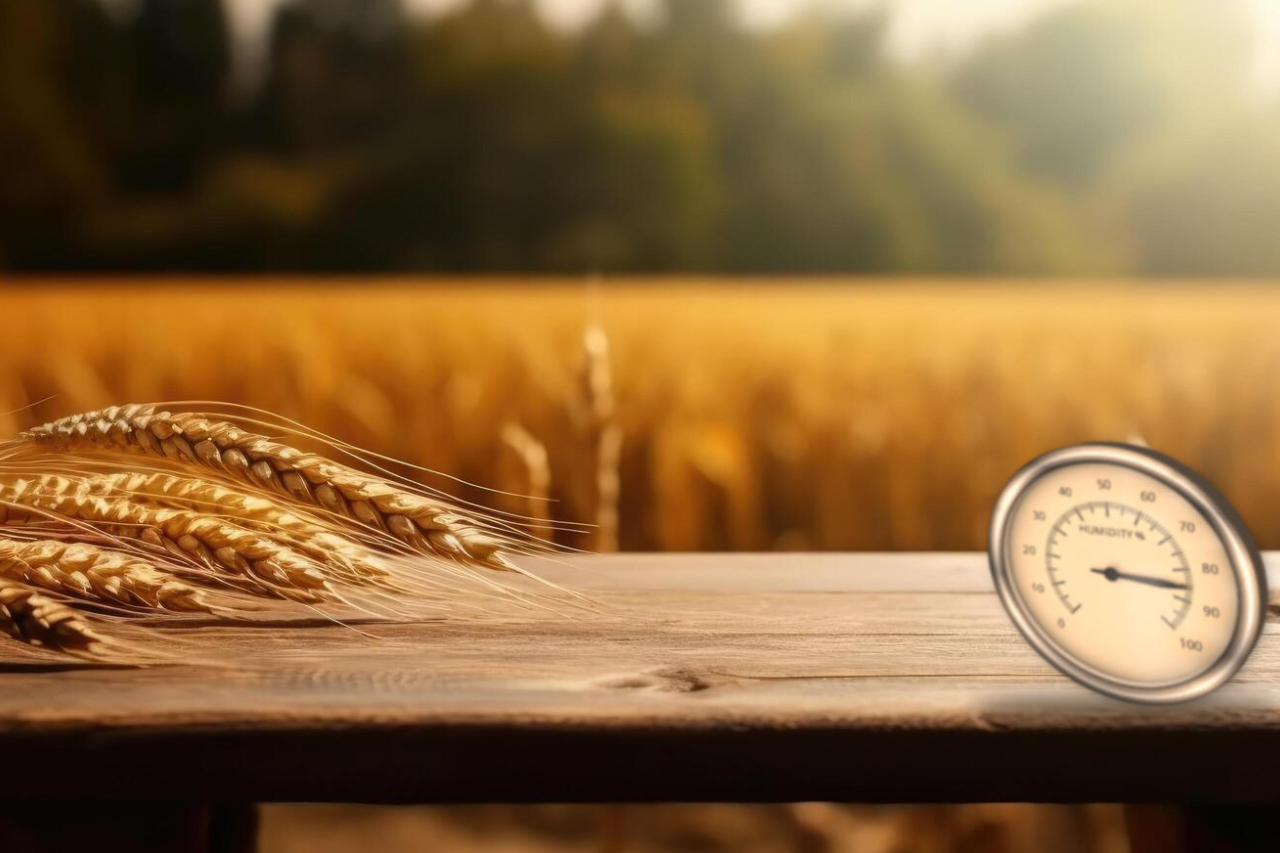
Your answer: 85 %
